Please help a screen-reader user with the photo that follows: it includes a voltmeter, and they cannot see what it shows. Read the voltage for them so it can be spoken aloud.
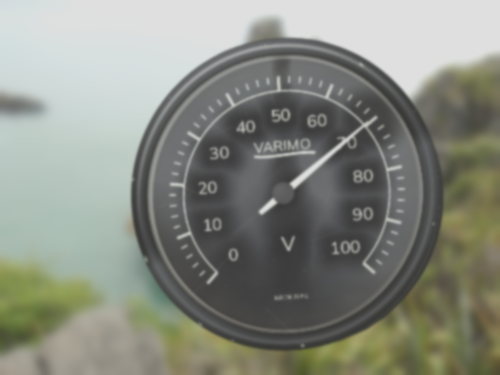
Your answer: 70 V
